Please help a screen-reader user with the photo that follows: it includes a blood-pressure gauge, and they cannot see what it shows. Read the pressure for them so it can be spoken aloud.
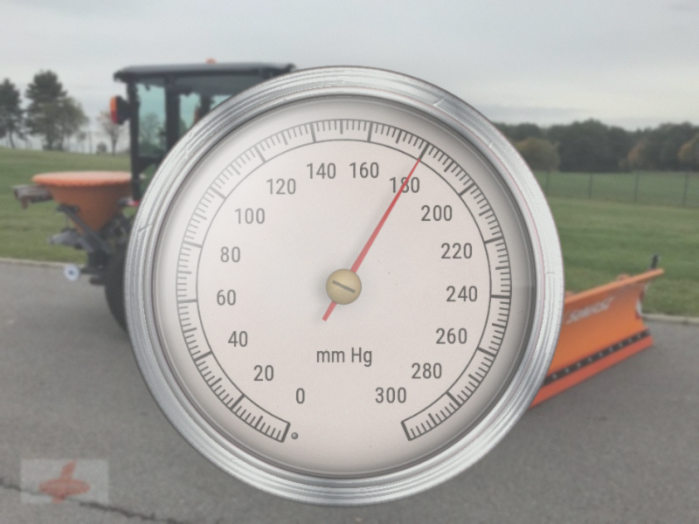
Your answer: 180 mmHg
